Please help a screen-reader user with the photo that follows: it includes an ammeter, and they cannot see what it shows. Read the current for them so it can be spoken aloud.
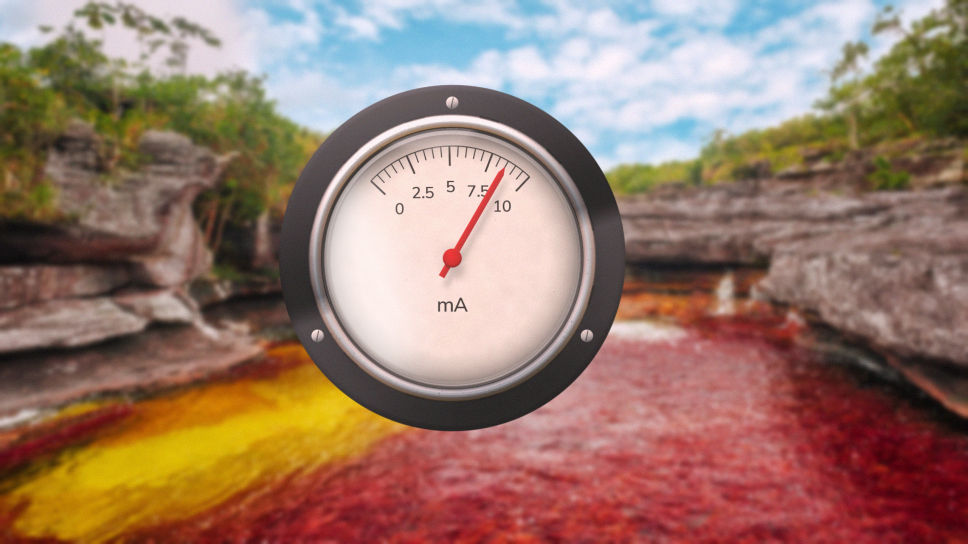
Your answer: 8.5 mA
